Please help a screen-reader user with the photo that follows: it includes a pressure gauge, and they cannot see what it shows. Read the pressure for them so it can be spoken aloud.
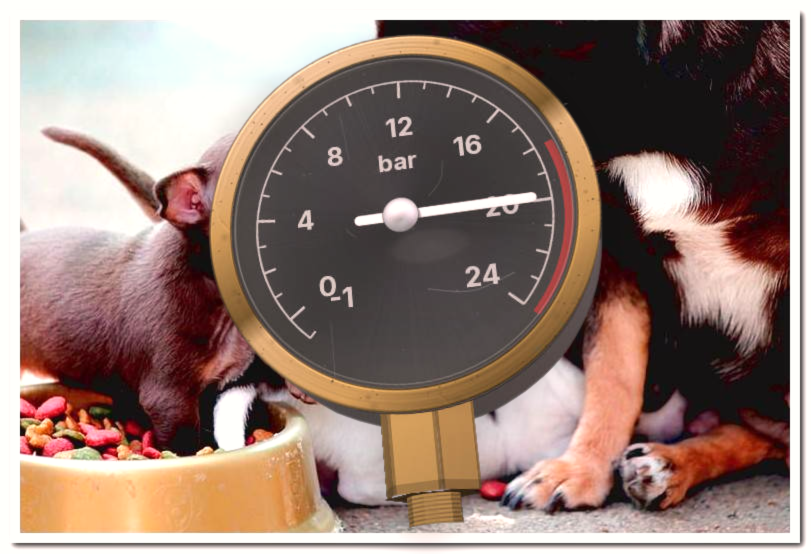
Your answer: 20 bar
